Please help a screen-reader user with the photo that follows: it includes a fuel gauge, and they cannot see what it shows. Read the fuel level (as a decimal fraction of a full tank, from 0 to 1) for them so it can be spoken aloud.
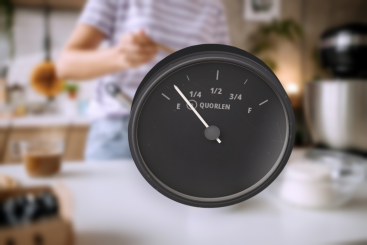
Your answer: 0.125
